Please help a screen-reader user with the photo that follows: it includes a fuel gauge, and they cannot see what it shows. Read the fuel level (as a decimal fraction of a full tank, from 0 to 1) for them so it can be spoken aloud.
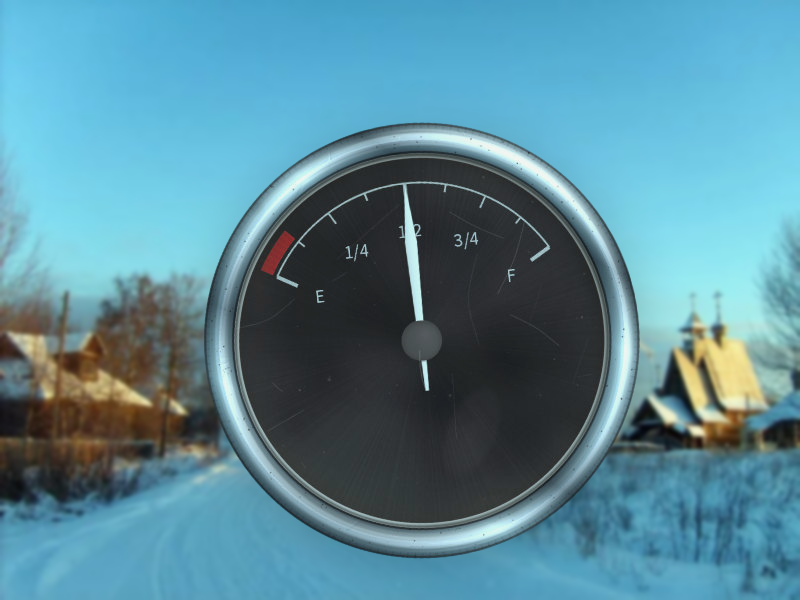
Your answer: 0.5
